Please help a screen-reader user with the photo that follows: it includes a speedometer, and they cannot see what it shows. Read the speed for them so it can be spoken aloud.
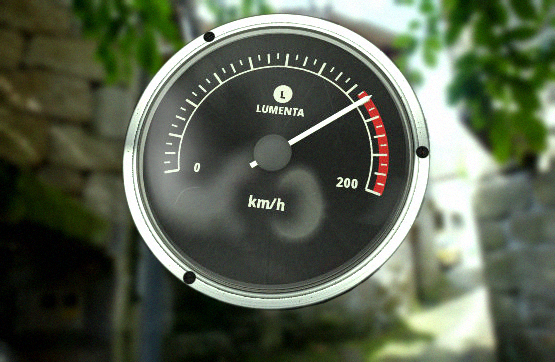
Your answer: 150 km/h
